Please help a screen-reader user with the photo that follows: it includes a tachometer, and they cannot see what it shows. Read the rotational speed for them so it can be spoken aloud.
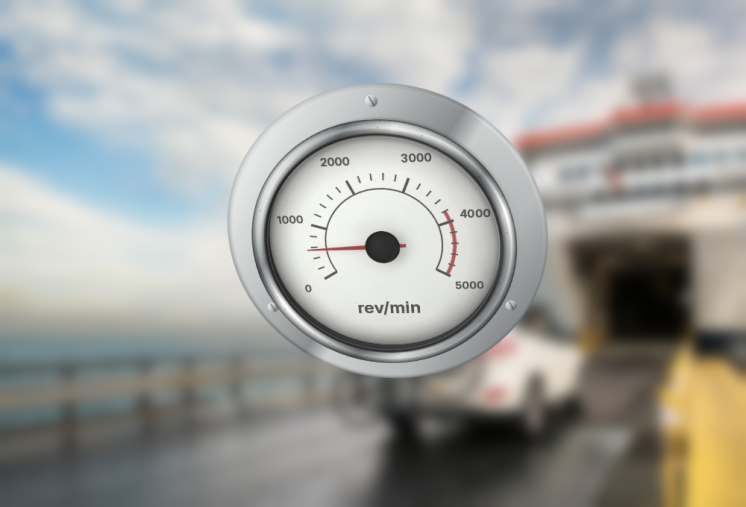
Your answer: 600 rpm
